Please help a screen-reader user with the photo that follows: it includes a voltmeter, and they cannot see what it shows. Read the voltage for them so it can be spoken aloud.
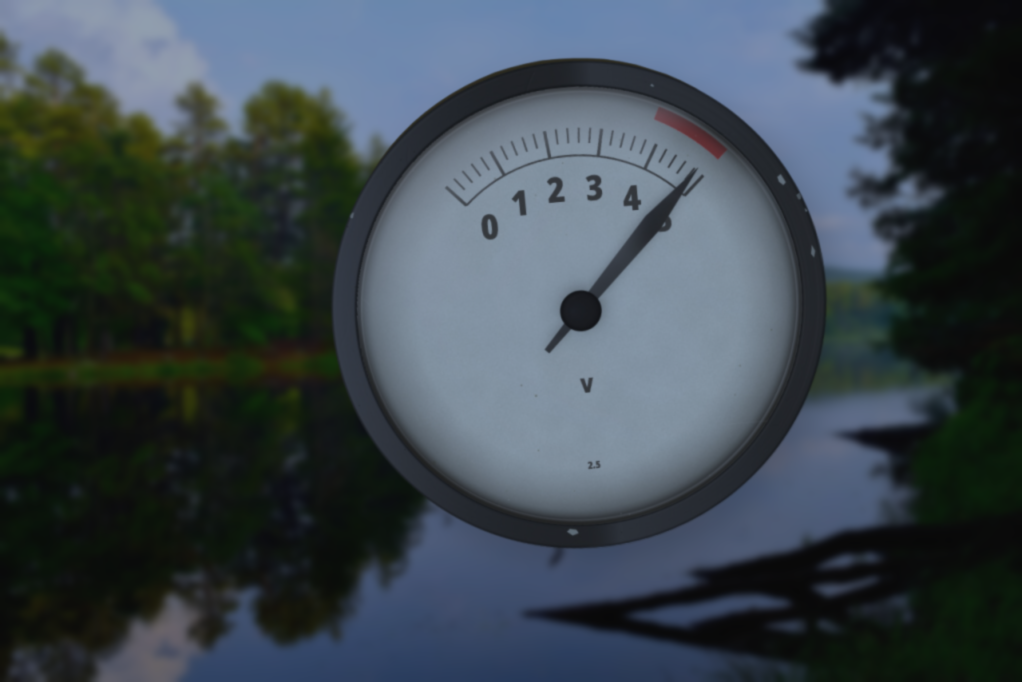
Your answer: 4.8 V
